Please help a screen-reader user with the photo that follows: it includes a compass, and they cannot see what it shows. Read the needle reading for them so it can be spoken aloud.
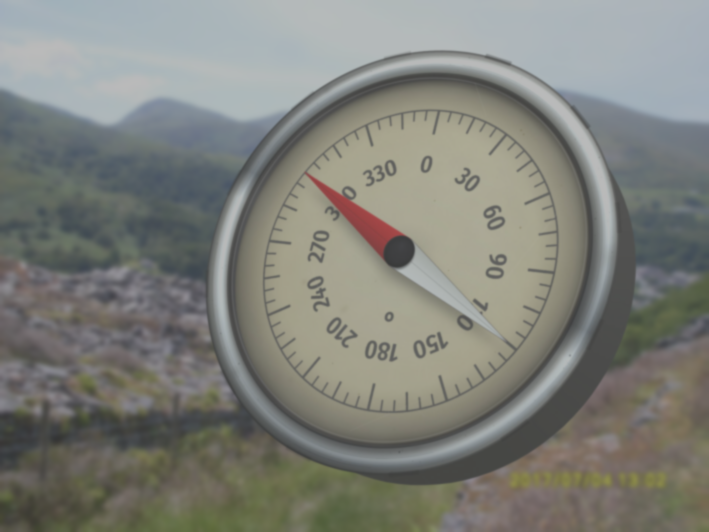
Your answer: 300 °
